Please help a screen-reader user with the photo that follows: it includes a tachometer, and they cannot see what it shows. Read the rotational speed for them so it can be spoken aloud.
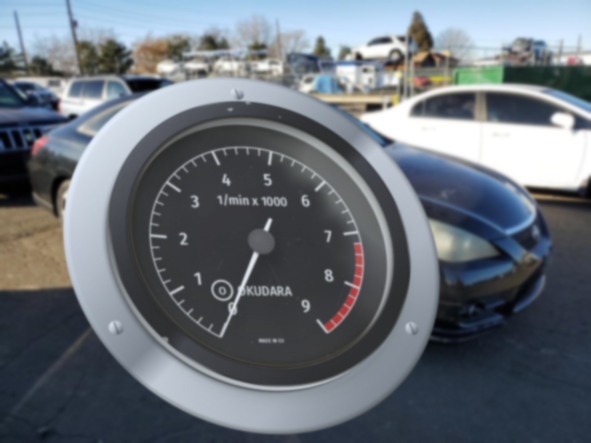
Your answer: 0 rpm
